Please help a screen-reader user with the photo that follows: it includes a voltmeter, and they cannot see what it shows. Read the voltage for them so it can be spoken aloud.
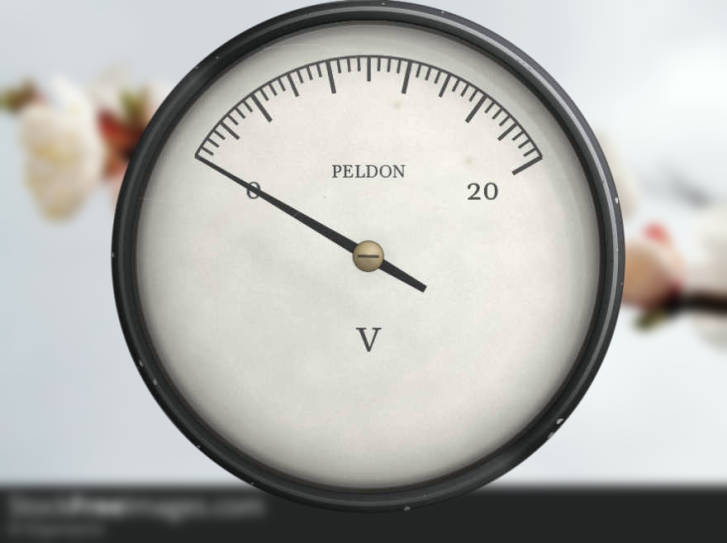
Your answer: 0 V
